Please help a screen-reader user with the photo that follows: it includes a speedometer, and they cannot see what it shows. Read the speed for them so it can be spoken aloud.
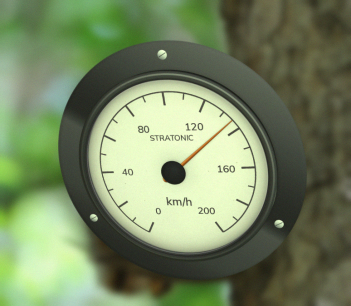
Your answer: 135 km/h
